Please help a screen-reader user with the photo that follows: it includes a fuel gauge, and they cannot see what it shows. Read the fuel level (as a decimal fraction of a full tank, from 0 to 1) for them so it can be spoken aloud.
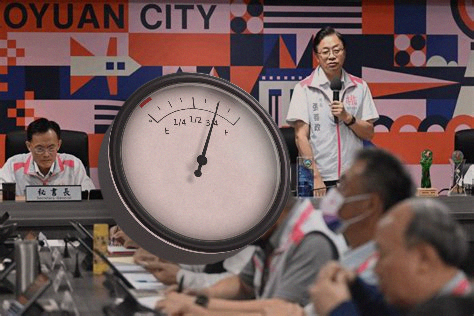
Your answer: 0.75
